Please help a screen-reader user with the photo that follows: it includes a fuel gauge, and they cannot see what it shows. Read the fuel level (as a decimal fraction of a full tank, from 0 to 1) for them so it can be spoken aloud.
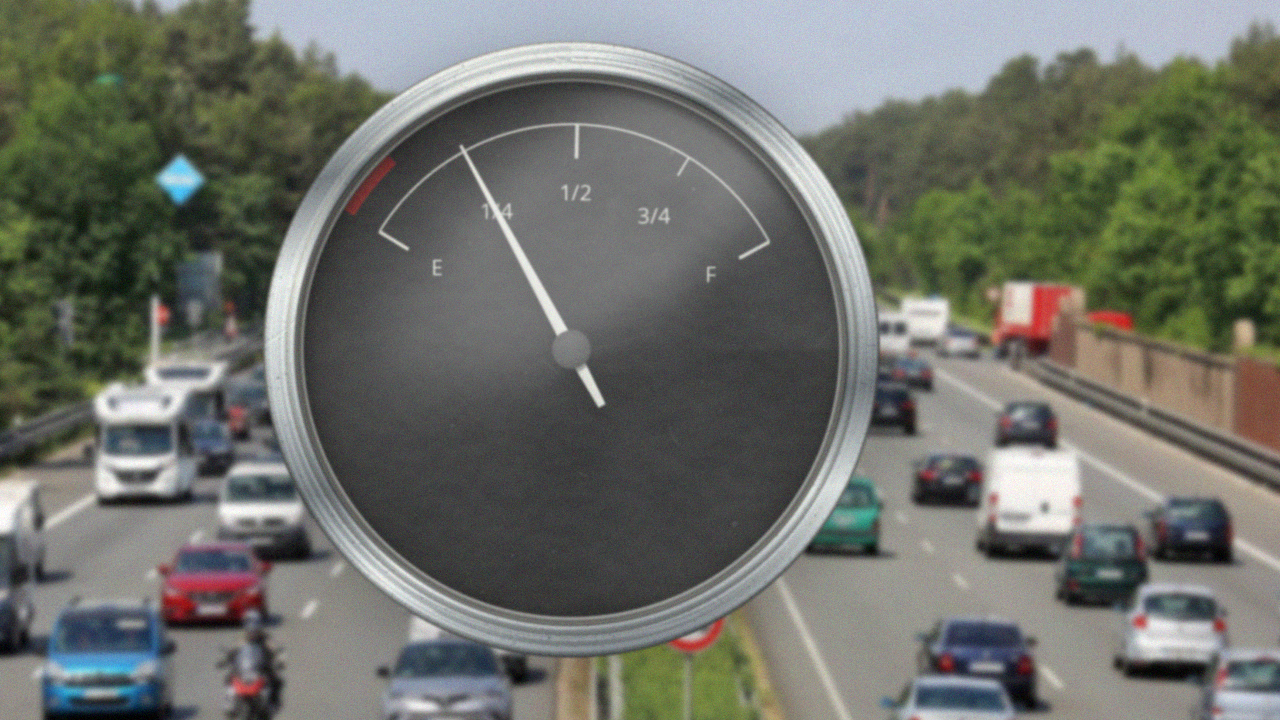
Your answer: 0.25
